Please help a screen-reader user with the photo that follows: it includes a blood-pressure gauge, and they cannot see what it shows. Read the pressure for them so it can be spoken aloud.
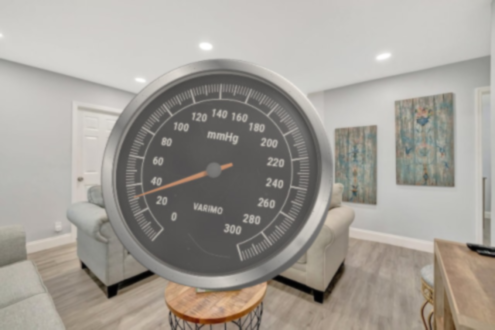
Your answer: 30 mmHg
